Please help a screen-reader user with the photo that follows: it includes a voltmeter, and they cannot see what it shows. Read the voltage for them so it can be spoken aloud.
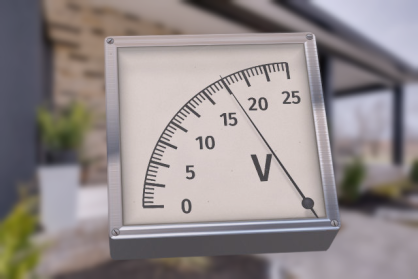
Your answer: 17.5 V
